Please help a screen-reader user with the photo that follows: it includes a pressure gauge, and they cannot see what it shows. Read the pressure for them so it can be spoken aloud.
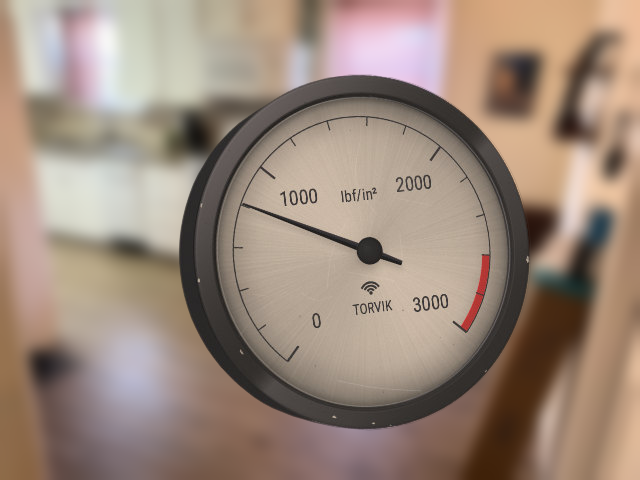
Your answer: 800 psi
